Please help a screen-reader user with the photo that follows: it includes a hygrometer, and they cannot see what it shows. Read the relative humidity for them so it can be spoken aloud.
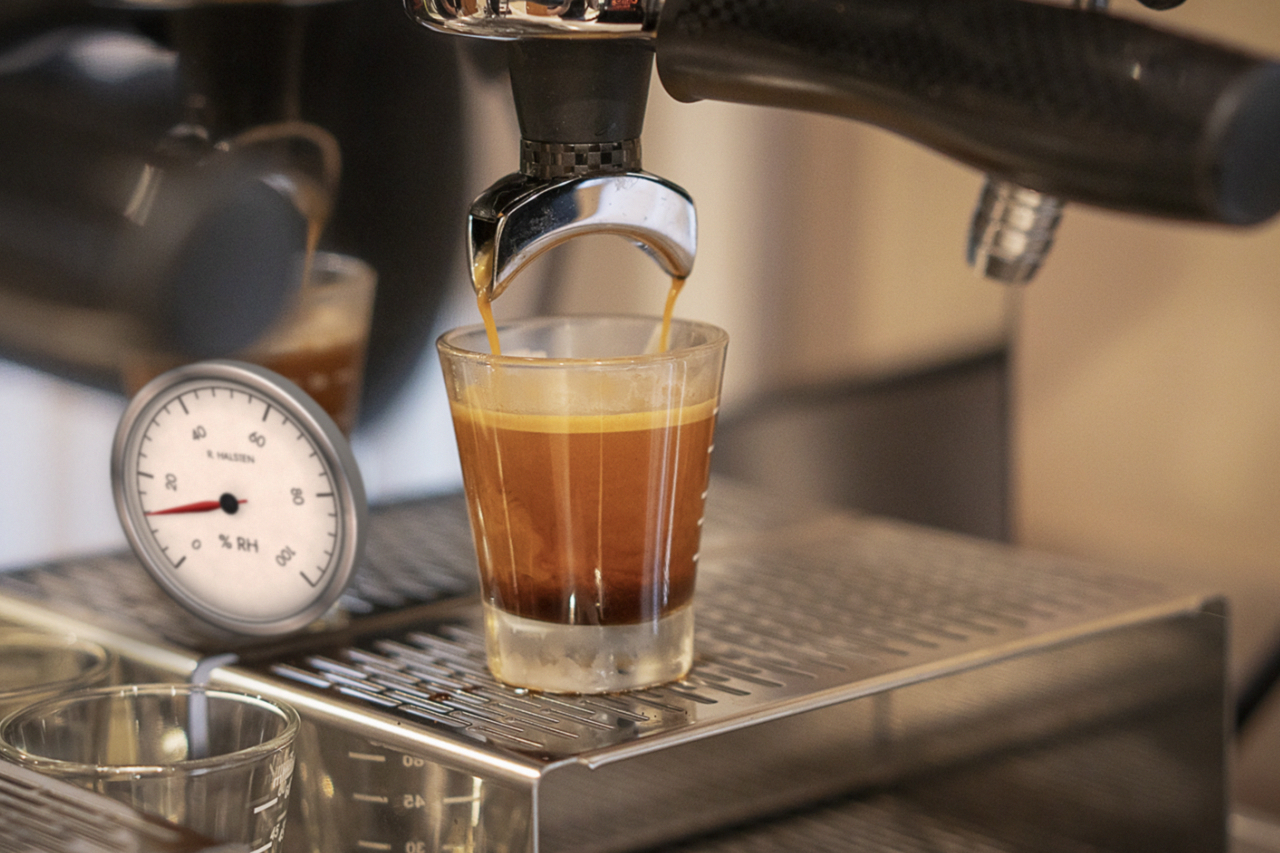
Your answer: 12 %
